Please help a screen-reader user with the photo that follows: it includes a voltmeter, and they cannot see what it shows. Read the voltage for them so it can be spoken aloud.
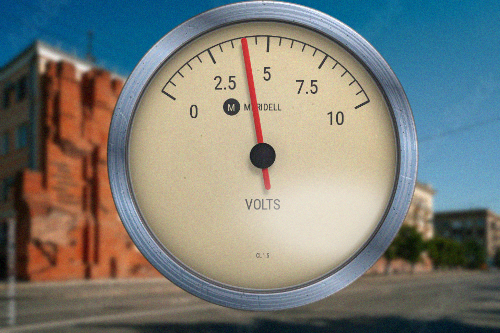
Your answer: 4 V
